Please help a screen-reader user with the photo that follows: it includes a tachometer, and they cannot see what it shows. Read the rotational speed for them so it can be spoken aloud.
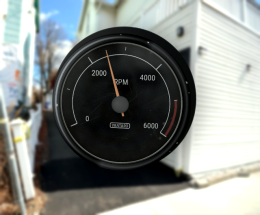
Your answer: 2500 rpm
